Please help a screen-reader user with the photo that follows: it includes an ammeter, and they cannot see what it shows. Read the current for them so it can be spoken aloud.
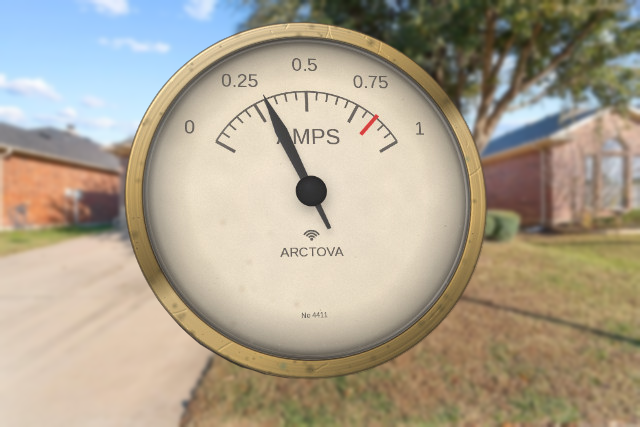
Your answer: 0.3 A
